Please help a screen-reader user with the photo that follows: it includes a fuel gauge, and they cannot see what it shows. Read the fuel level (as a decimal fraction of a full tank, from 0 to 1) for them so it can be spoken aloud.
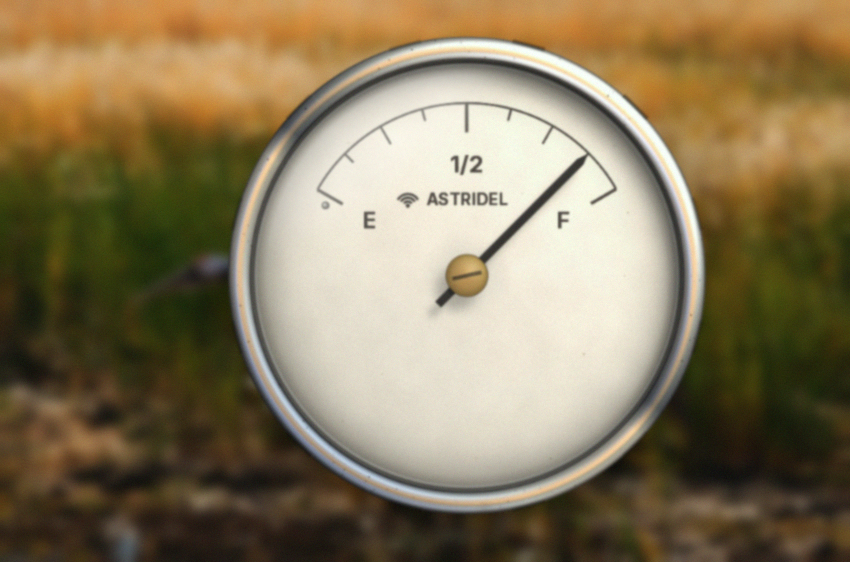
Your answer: 0.875
